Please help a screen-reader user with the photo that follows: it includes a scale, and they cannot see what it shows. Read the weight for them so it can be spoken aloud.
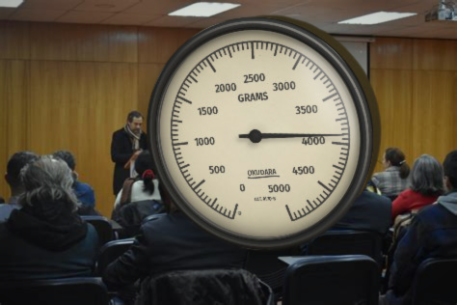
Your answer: 3900 g
